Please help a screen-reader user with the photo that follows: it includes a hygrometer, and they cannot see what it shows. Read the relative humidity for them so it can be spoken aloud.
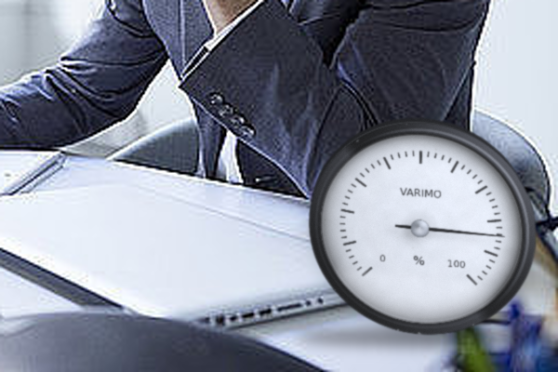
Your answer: 84 %
